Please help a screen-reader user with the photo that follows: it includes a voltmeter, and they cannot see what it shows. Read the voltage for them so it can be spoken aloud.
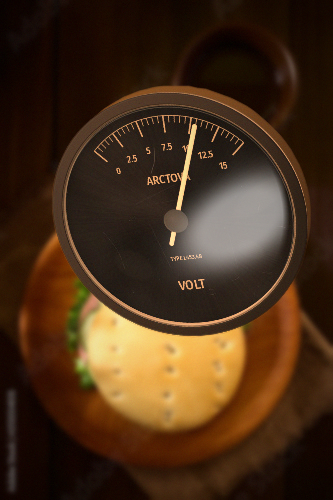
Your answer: 10.5 V
